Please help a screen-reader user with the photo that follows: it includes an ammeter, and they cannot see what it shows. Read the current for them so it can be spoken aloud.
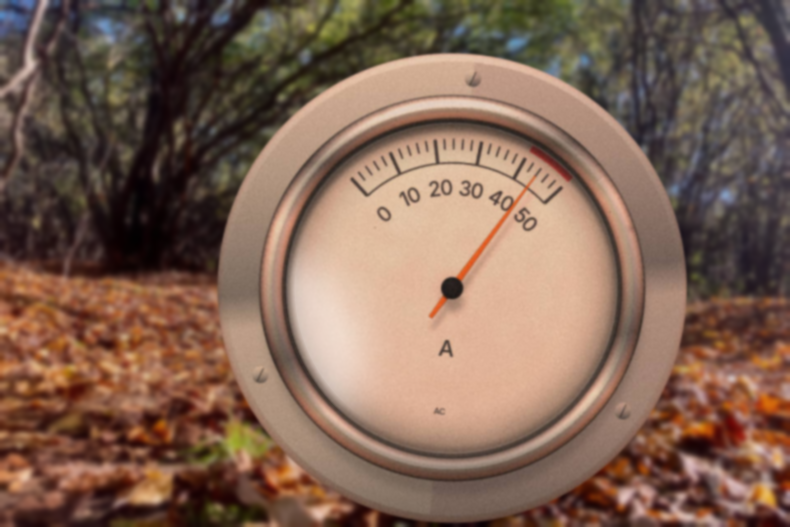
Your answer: 44 A
